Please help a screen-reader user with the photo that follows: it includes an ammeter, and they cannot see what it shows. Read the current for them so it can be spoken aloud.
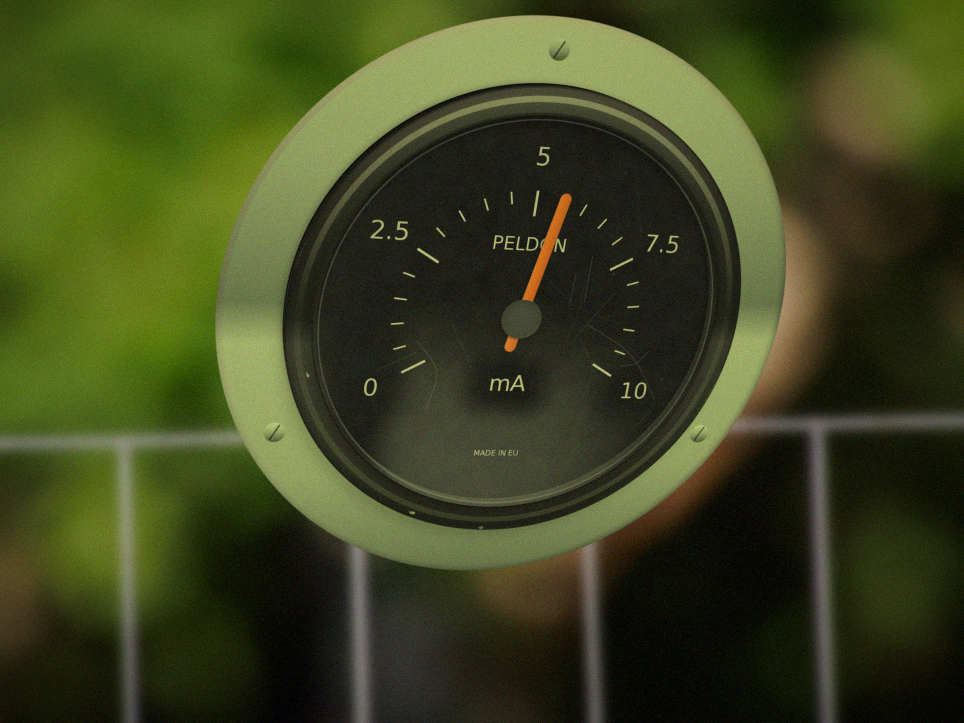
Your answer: 5.5 mA
